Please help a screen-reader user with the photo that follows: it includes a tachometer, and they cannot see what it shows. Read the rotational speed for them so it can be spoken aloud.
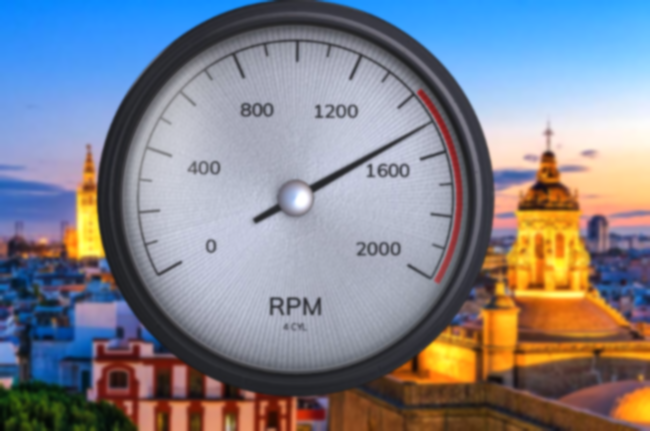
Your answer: 1500 rpm
